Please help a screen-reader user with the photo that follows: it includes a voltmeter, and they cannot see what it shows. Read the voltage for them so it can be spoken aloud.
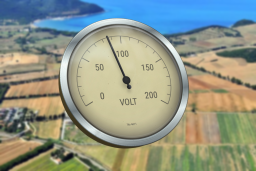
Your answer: 85 V
